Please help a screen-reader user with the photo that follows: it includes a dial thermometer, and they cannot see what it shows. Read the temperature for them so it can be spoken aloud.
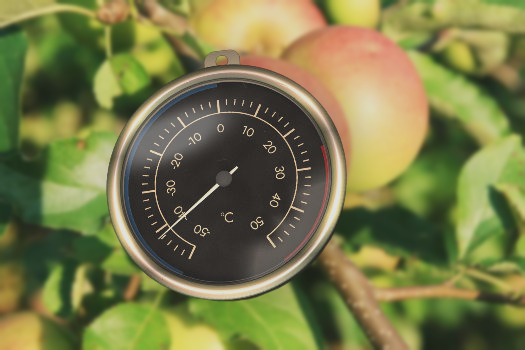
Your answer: -42 °C
